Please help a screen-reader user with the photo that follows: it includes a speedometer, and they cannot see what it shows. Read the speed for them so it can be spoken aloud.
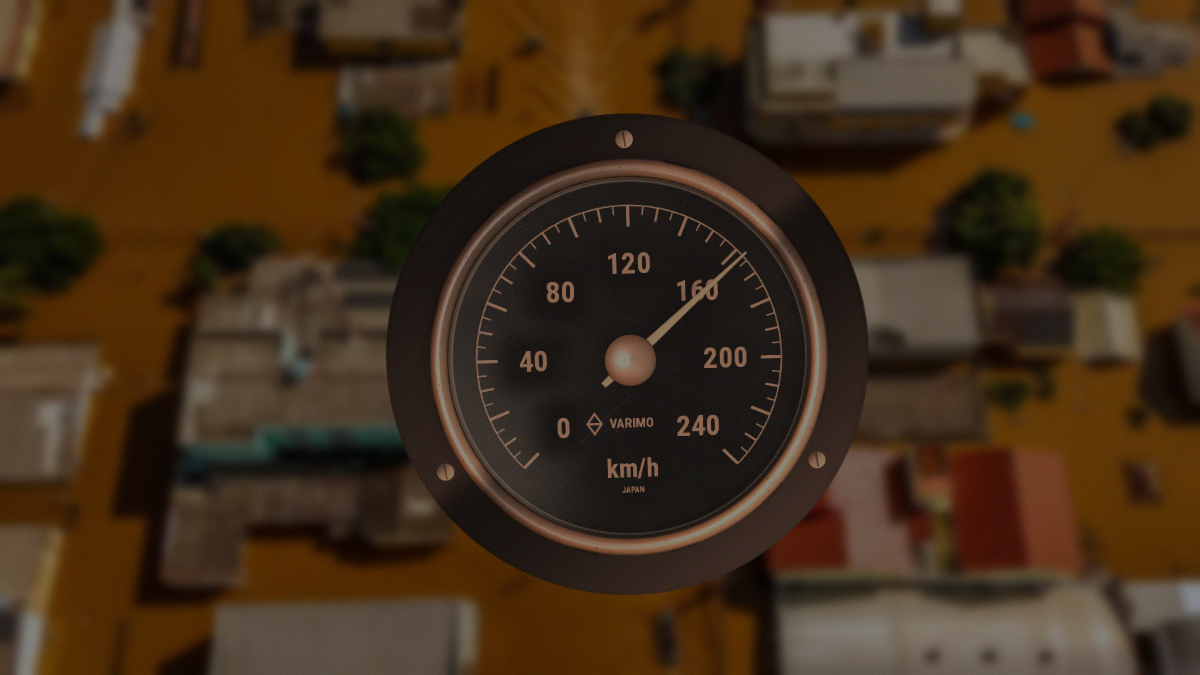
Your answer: 162.5 km/h
